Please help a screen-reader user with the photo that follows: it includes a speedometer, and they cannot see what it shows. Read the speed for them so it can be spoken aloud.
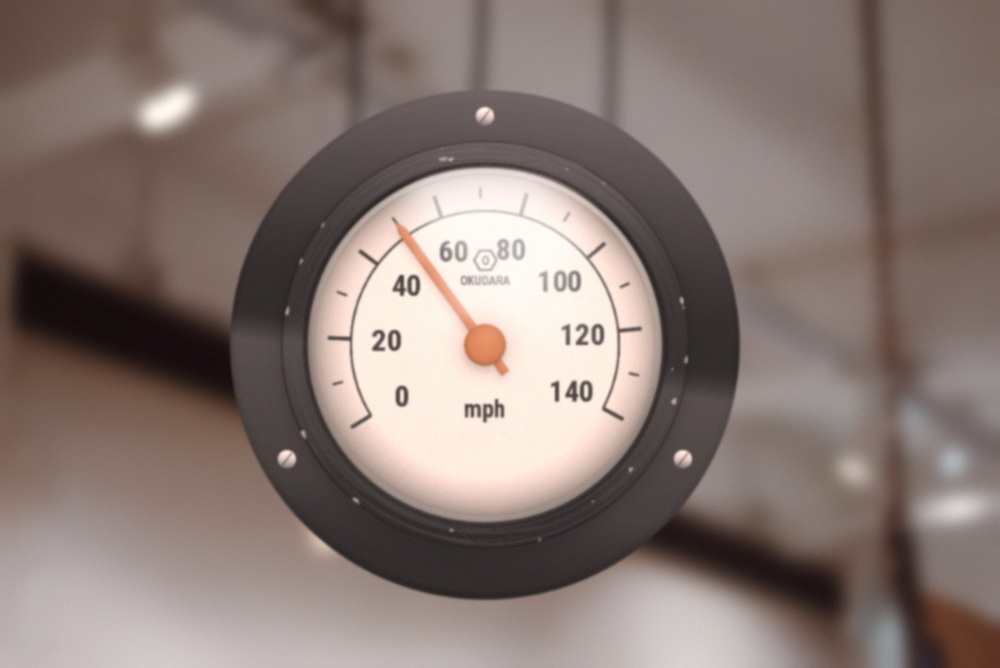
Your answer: 50 mph
